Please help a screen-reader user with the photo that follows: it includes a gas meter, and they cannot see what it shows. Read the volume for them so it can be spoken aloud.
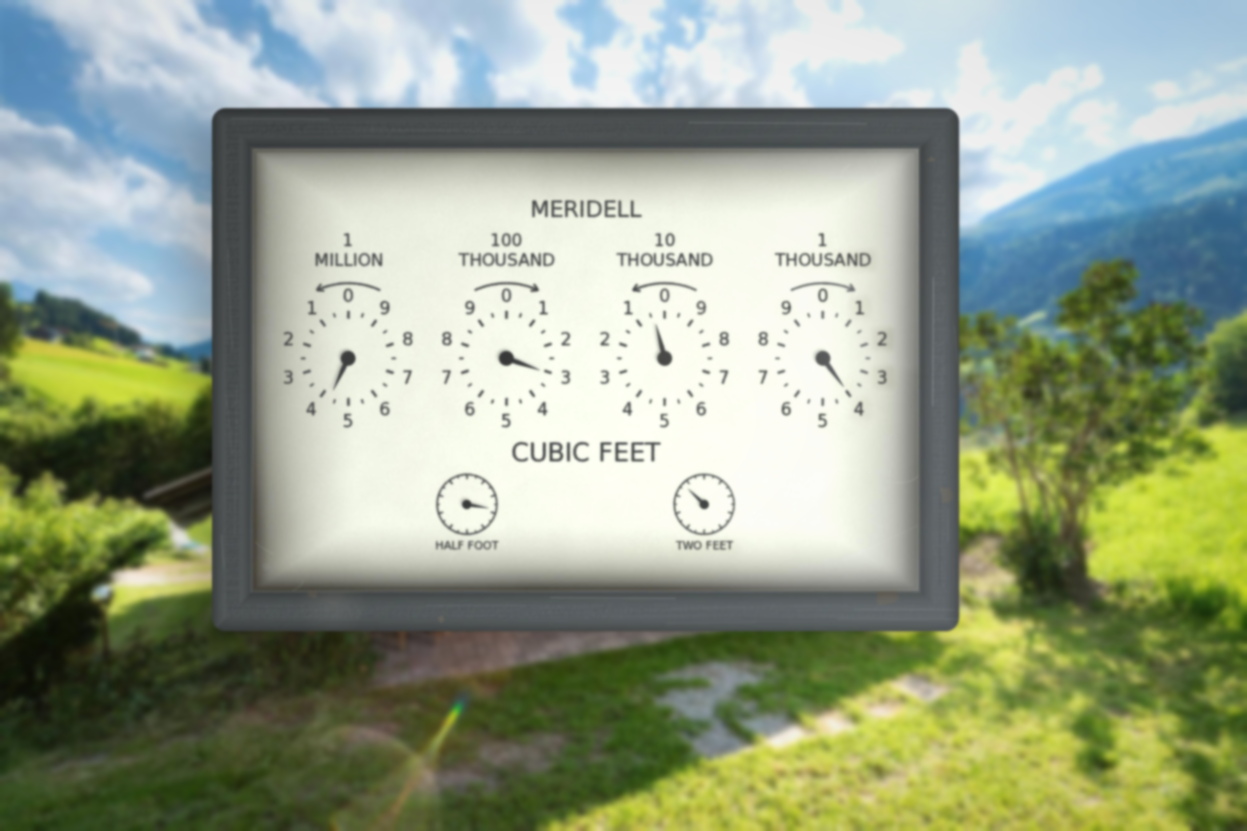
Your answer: 430400 ft³
